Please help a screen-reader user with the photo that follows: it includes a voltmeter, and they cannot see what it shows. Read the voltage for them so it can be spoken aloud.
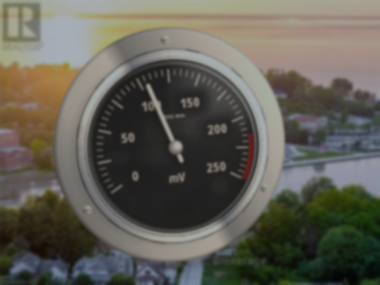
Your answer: 105 mV
